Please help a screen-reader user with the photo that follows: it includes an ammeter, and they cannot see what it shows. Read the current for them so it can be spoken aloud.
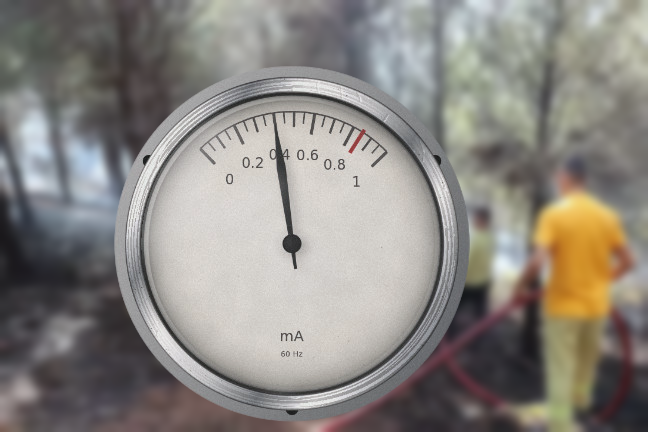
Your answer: 0.4 mA
